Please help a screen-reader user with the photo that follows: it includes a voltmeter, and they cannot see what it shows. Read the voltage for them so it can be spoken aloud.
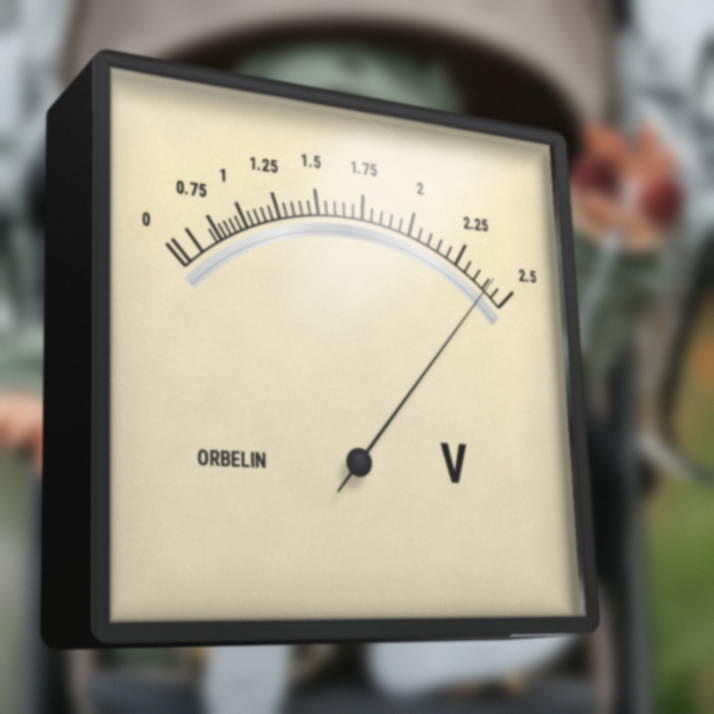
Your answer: 2.4 V
